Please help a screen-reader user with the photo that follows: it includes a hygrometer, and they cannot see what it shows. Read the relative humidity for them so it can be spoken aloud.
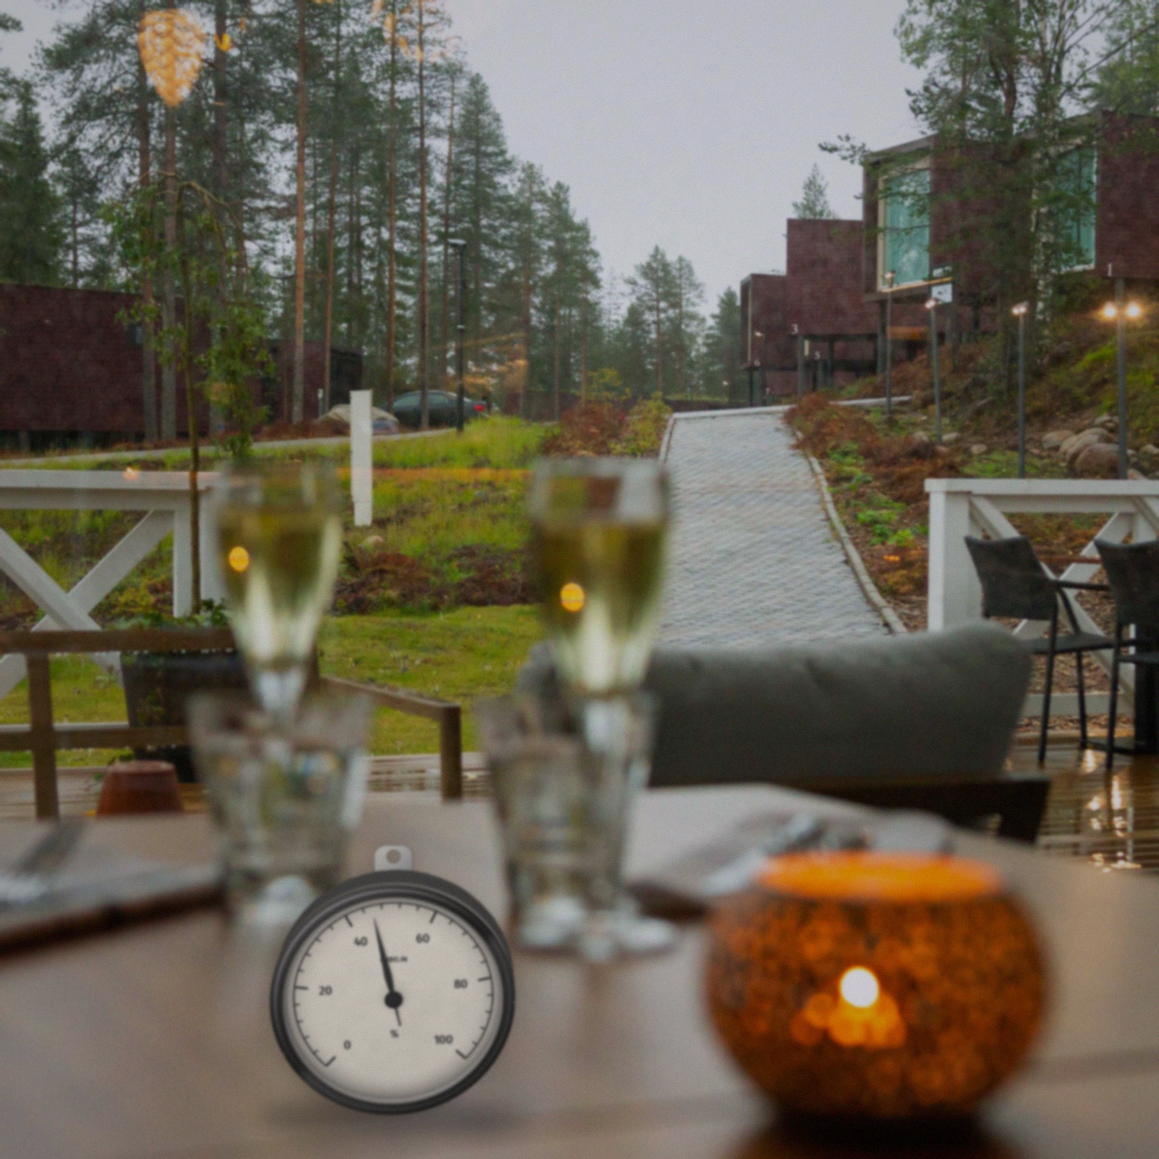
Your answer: 46 %
